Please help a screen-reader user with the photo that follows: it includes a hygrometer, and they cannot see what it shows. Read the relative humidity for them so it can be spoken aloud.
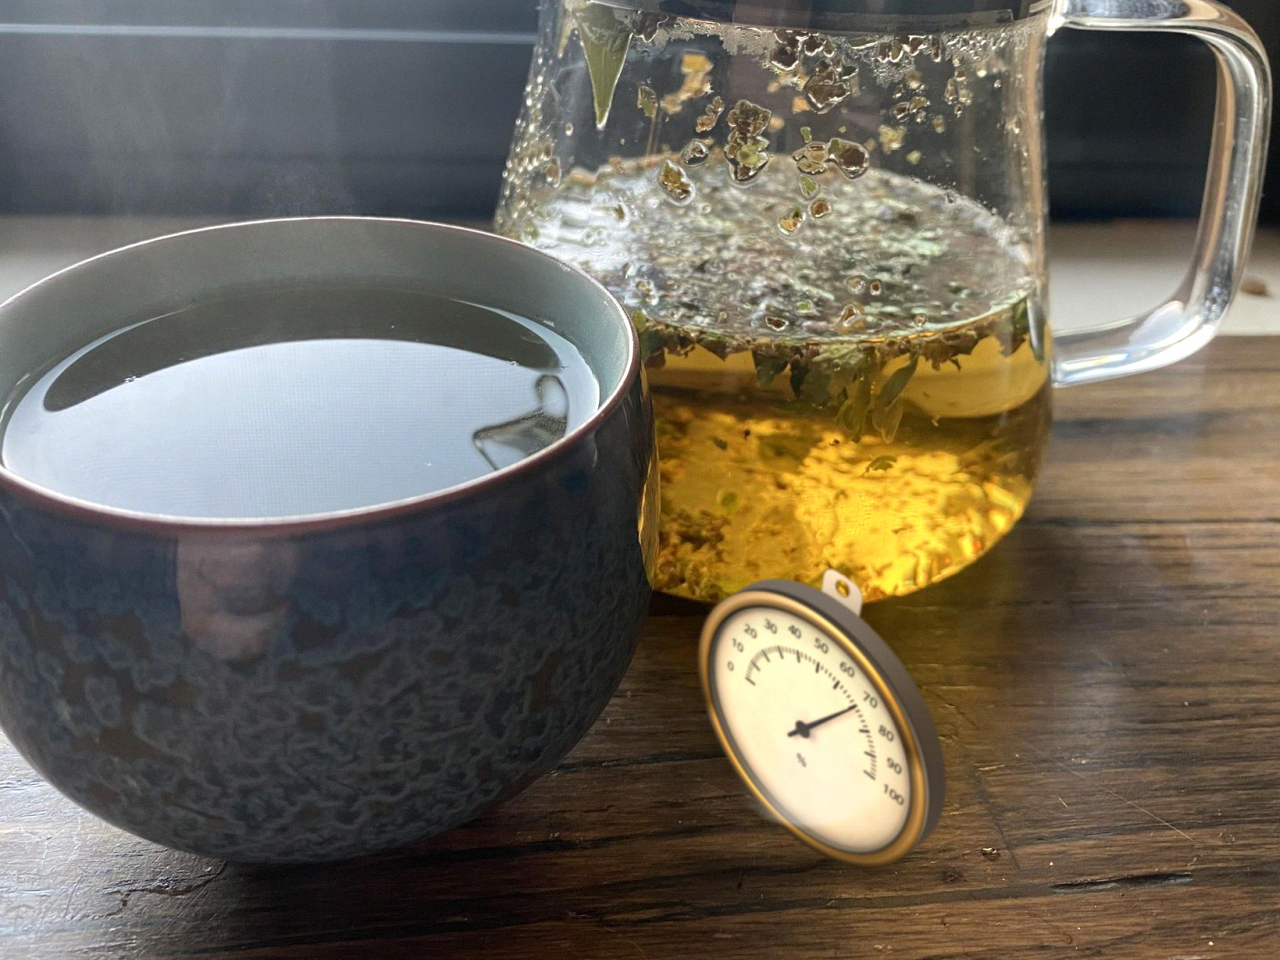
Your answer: 70 %
